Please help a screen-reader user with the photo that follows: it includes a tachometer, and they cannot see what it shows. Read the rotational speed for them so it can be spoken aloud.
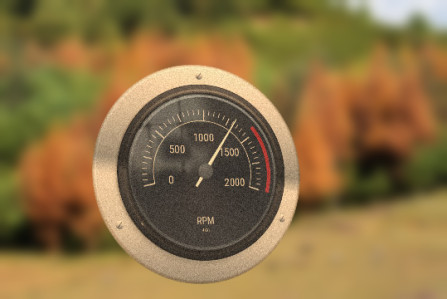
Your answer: 1300 rpm
